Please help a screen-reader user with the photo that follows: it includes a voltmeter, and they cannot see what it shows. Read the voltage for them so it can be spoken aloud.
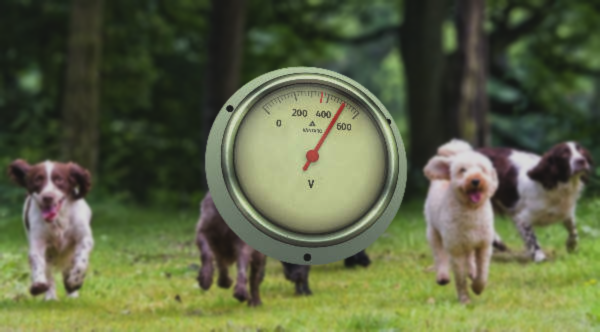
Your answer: 500 V
